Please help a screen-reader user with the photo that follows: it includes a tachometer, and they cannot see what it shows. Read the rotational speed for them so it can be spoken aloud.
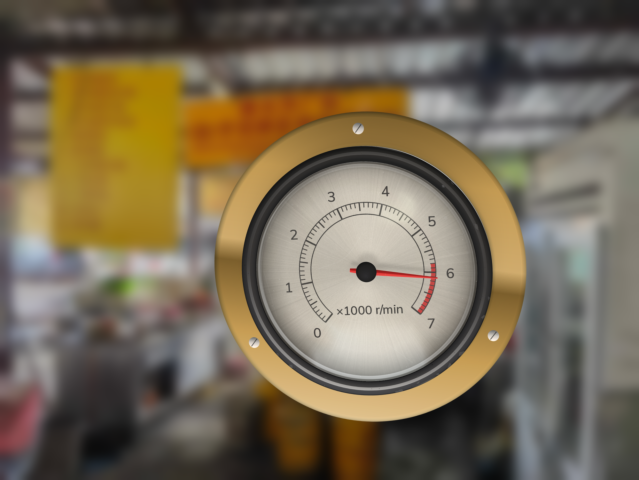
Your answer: 6100 rpm
